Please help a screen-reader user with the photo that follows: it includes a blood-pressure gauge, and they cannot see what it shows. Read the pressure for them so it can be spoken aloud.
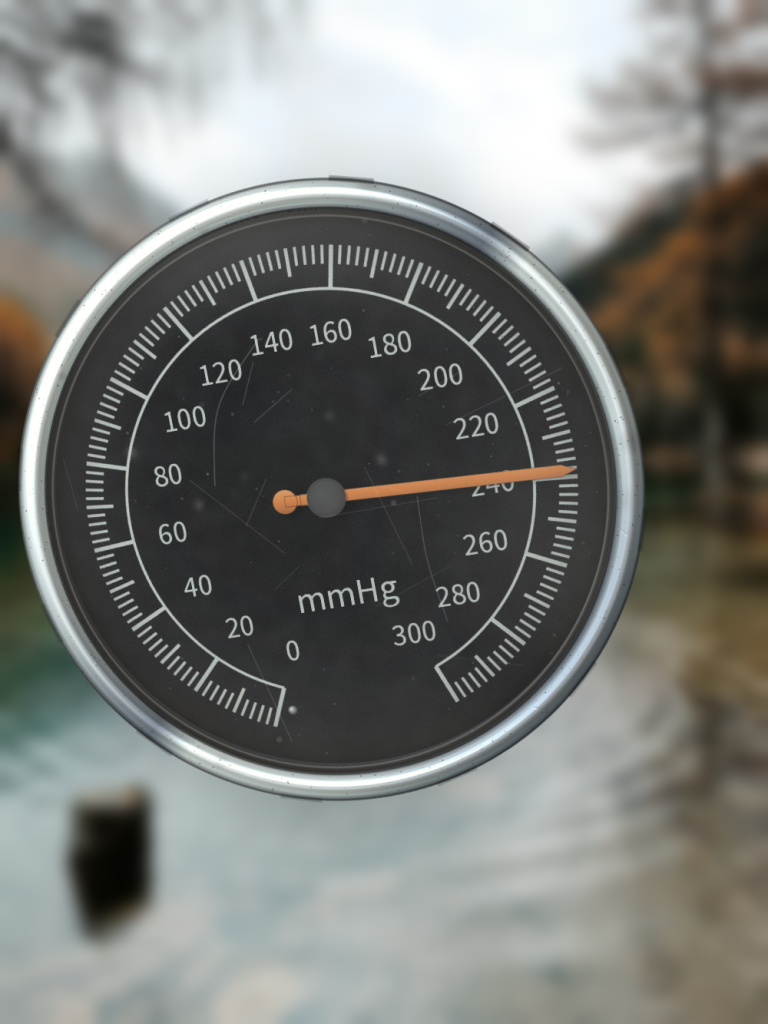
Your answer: 238 mmHg
